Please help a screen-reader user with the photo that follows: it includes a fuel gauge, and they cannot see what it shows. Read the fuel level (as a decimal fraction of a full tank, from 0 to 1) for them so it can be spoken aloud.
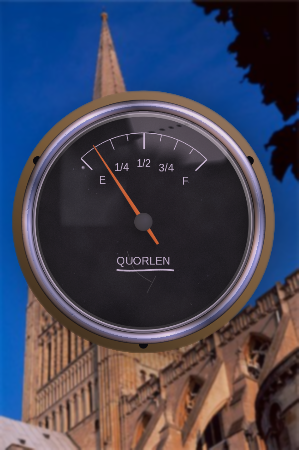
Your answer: 0.125
